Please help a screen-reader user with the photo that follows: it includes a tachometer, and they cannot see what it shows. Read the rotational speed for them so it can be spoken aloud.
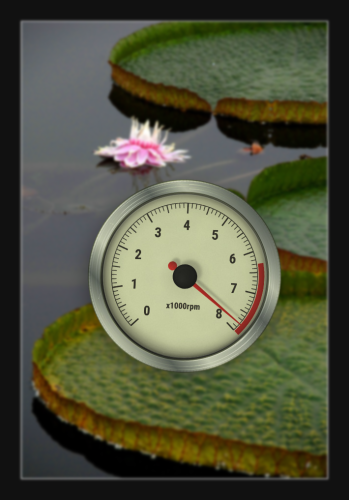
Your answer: 7800 rpm
